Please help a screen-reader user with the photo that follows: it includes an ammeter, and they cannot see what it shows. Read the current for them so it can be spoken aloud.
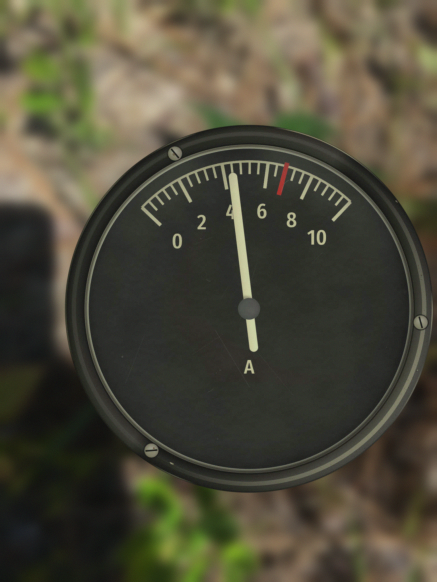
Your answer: 4.4 A
